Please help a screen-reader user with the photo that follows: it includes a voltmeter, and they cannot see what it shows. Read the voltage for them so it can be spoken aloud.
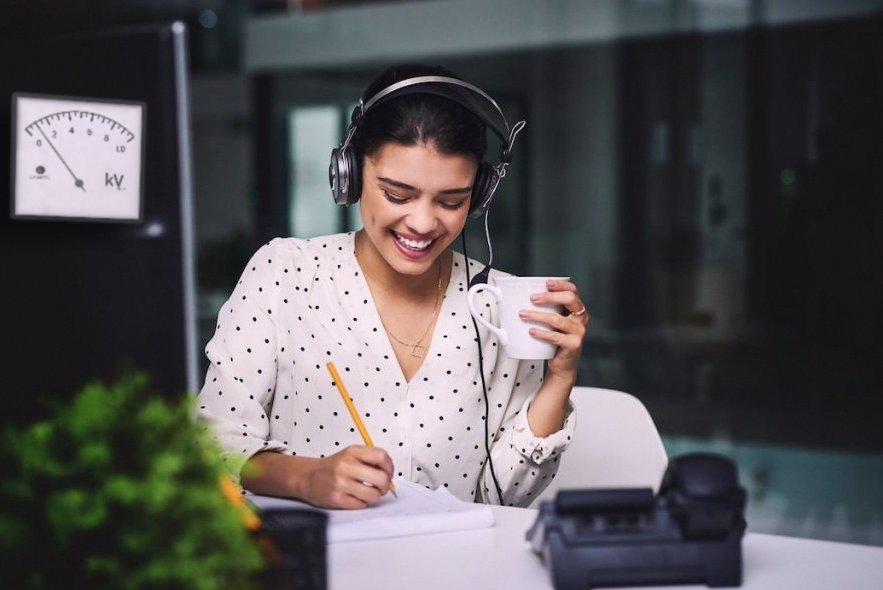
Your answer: 1 kV
